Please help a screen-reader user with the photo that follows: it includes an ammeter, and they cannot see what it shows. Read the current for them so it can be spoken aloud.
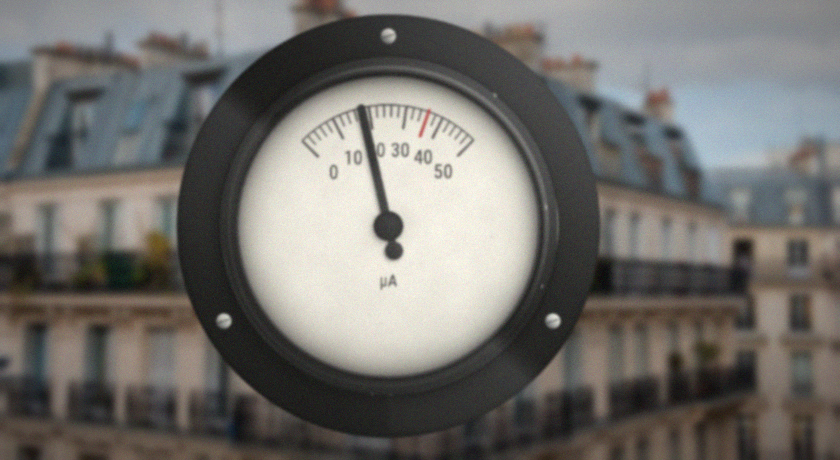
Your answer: 18 µA
